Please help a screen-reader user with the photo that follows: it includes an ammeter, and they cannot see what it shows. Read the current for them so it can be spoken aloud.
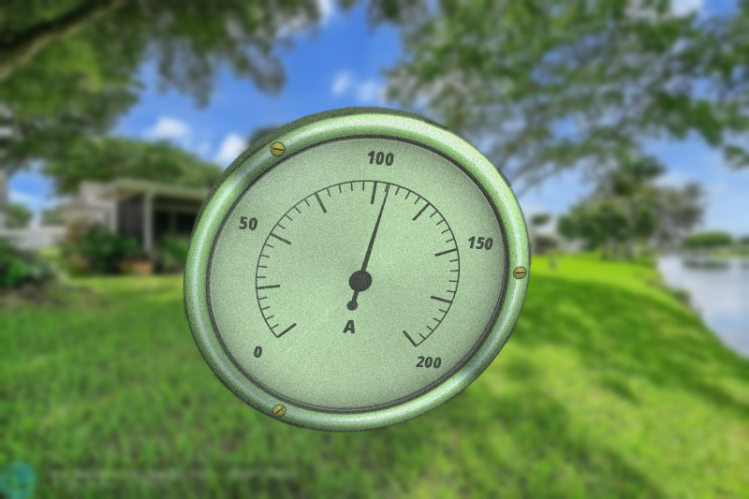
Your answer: 105 A
